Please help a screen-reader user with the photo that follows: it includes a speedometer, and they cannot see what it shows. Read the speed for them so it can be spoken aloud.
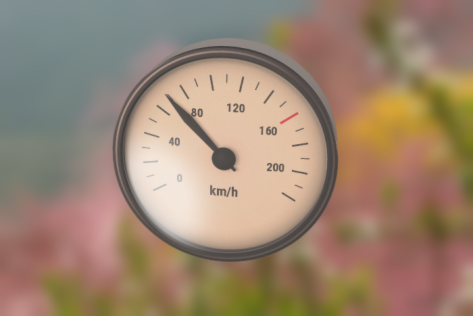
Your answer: 70 km/h
